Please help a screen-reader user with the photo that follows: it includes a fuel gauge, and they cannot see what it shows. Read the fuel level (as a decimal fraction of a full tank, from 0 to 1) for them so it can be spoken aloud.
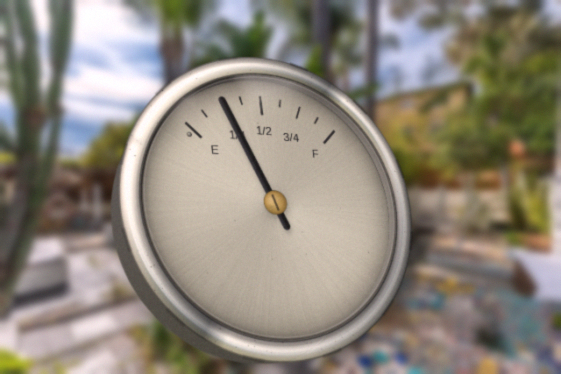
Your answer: 0.25
